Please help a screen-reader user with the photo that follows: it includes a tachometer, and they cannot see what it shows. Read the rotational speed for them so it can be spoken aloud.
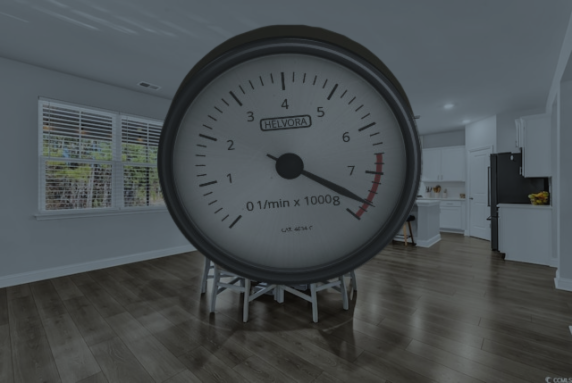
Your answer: 7600 rpm
